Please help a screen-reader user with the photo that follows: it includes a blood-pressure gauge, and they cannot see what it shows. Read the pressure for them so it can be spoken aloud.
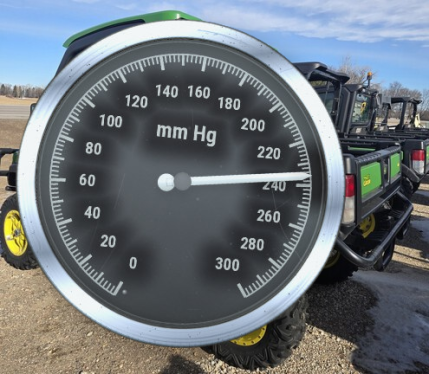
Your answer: 236 mmHg
